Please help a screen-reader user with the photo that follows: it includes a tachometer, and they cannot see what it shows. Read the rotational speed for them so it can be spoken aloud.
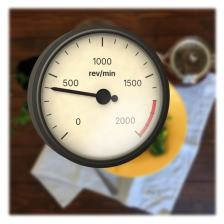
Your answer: 400 rpm
